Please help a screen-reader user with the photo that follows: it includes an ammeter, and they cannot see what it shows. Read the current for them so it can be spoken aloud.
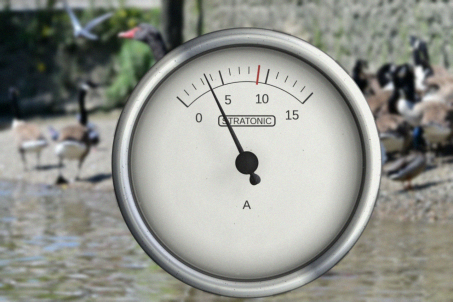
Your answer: 3.5 A
